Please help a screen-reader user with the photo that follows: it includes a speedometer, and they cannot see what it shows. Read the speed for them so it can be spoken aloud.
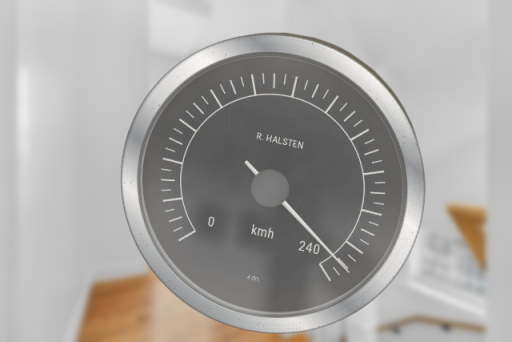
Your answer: 230 km/h
